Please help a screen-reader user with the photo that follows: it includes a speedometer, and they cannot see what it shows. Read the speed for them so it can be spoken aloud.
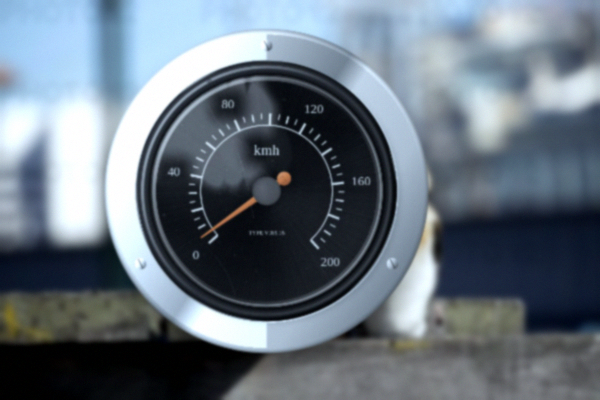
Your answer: 5 km/h
